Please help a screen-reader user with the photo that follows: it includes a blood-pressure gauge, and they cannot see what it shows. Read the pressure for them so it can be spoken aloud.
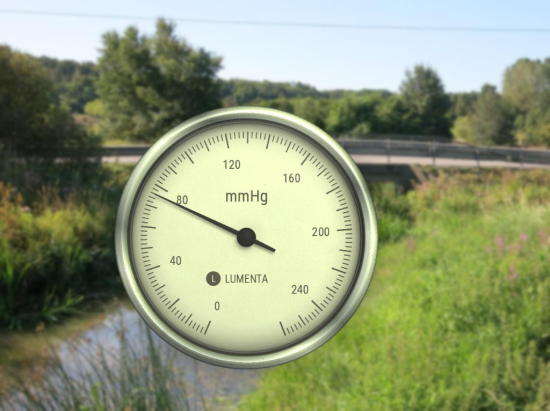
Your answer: 76 mmHg
